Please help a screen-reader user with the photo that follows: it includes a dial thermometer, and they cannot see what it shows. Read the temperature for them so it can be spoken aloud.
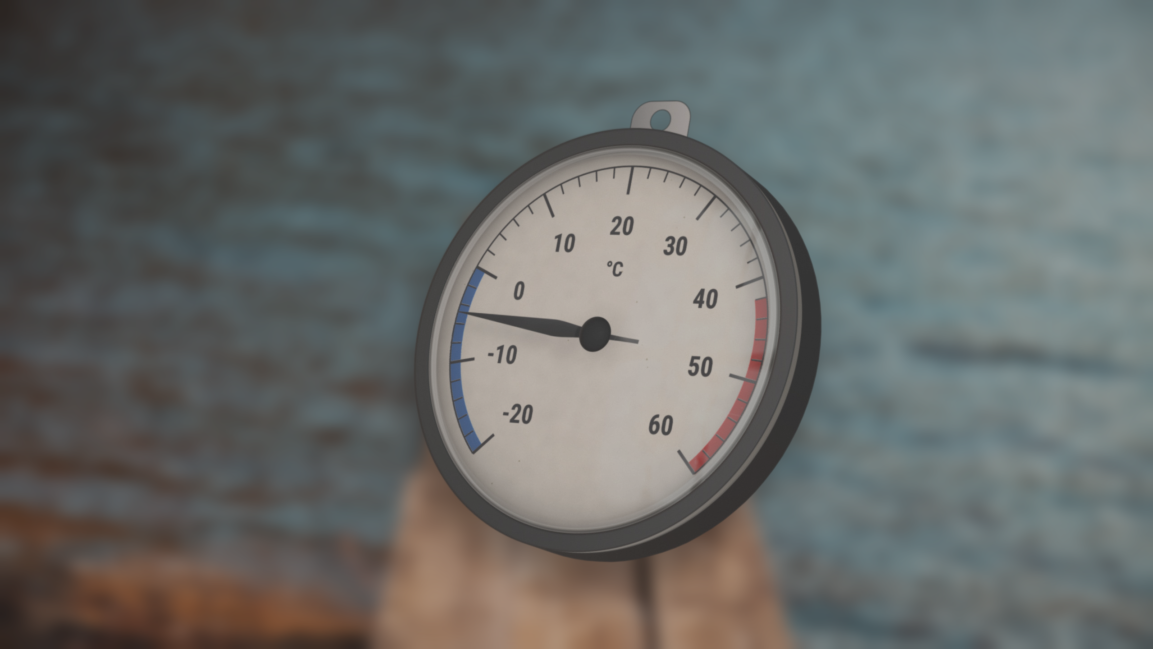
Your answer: -5 °C
